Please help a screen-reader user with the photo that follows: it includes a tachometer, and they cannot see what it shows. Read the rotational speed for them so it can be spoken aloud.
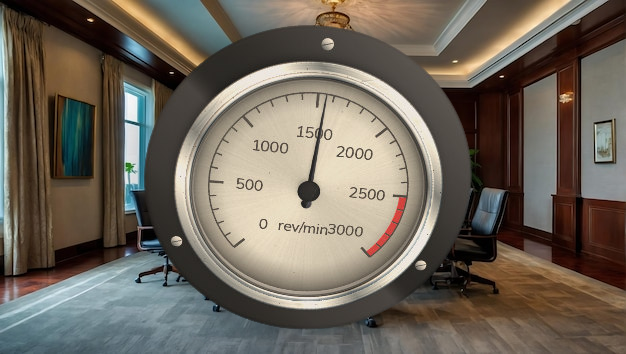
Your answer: 1550 rpm
